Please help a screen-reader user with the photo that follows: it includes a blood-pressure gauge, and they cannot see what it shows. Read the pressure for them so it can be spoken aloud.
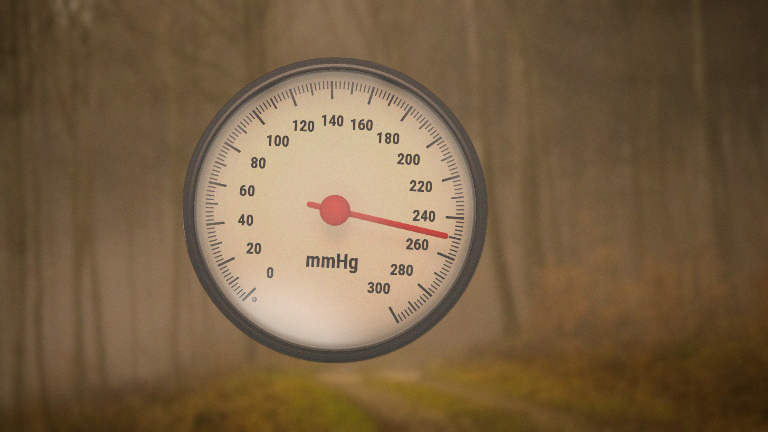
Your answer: 250 mmHg
